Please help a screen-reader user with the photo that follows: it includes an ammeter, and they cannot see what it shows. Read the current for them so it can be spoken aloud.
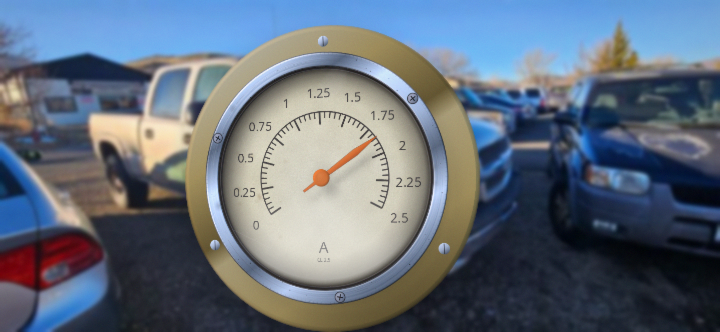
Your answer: 1.85 A
